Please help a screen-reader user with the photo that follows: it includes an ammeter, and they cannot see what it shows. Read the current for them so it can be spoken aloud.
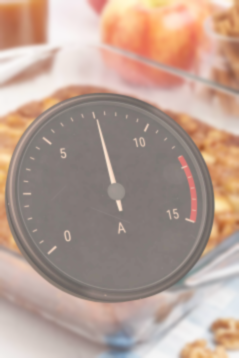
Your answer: 7.5 A
